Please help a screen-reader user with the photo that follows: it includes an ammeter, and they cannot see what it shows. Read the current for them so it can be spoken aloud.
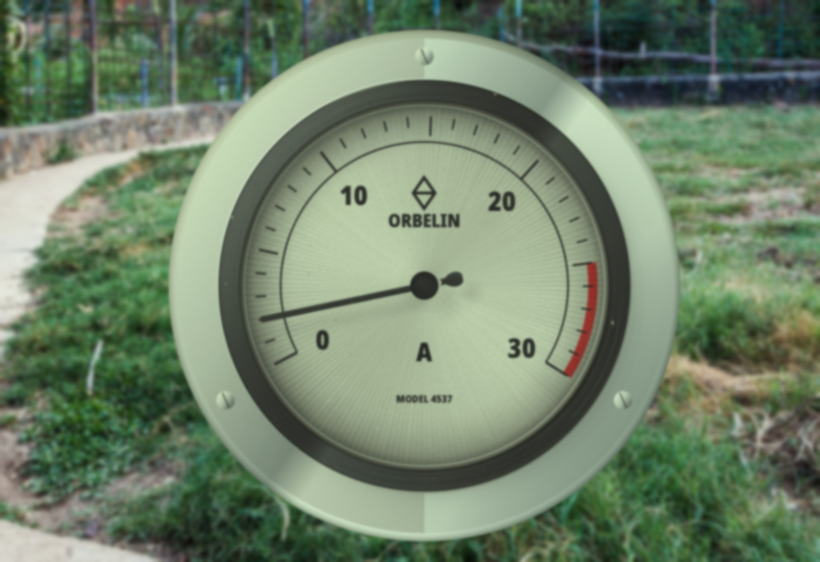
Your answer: 2 A
